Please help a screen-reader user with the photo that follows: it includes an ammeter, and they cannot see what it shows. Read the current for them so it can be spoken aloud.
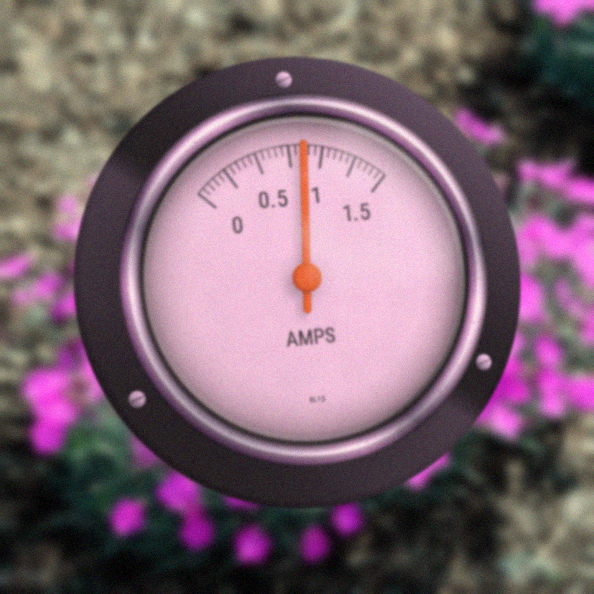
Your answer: 0.85 A
